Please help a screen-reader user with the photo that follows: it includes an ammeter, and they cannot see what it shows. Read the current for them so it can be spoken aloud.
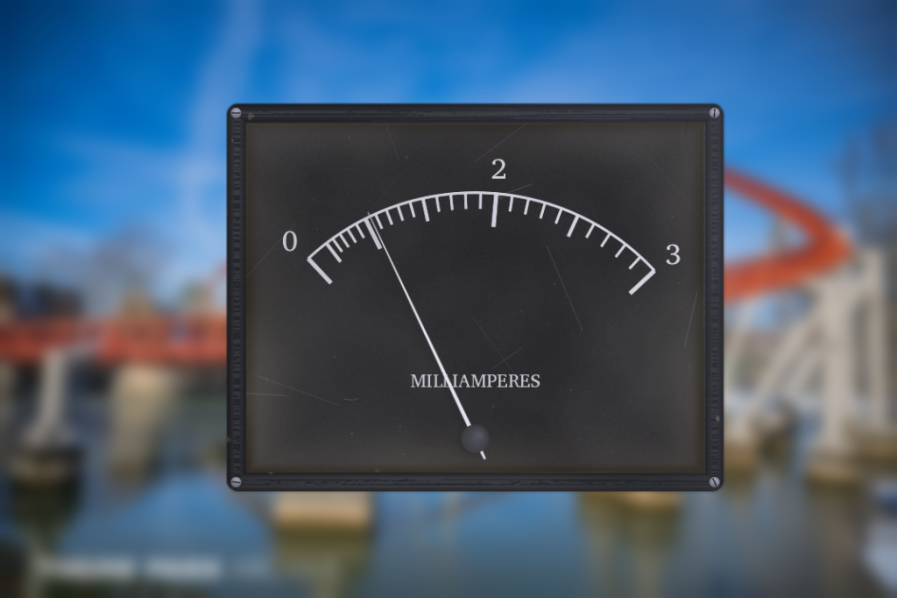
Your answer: 1.05 mA
